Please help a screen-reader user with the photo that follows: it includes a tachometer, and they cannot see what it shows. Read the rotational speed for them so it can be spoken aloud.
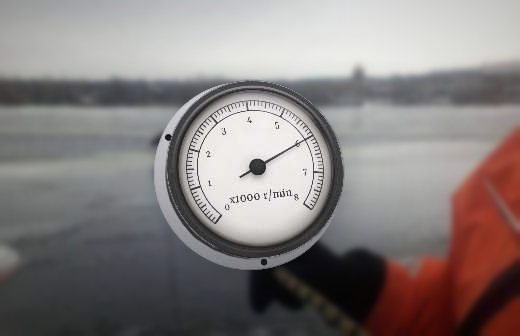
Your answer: 6000 rpm
